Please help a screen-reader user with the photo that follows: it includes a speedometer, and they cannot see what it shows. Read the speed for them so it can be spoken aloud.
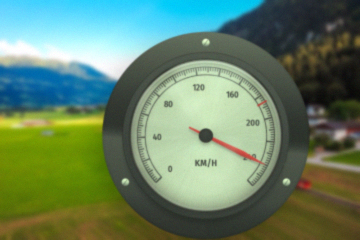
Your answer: 240 km/h
